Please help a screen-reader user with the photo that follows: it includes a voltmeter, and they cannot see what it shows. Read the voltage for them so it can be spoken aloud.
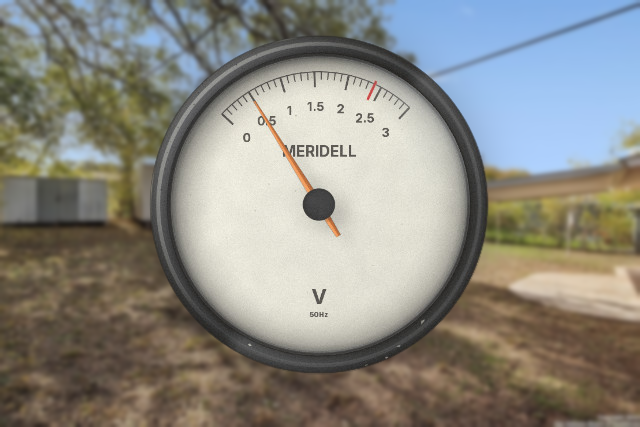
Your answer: 0.5 V
